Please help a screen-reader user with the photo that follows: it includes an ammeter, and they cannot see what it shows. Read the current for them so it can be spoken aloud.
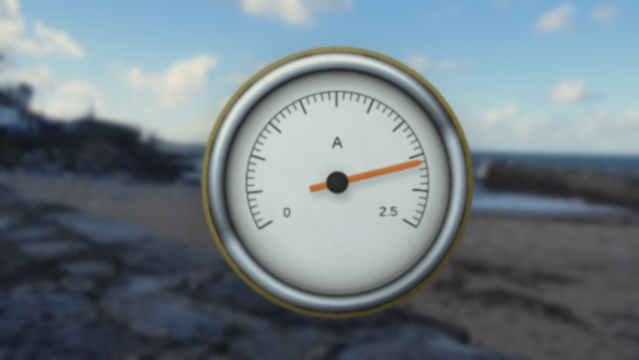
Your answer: 2.05 A
